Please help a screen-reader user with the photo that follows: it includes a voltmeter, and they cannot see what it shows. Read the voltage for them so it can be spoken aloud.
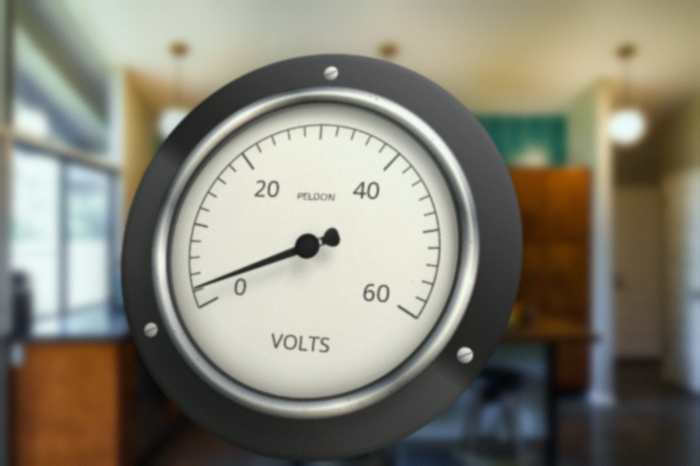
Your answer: 2 V
